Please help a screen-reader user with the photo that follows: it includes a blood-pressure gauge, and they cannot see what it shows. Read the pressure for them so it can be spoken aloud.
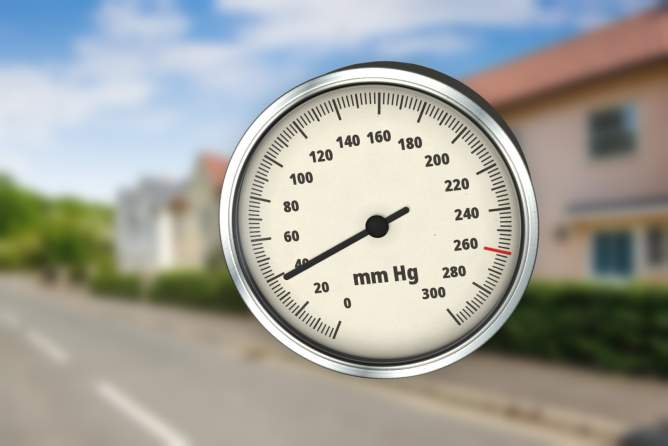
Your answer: 38 mmHg
